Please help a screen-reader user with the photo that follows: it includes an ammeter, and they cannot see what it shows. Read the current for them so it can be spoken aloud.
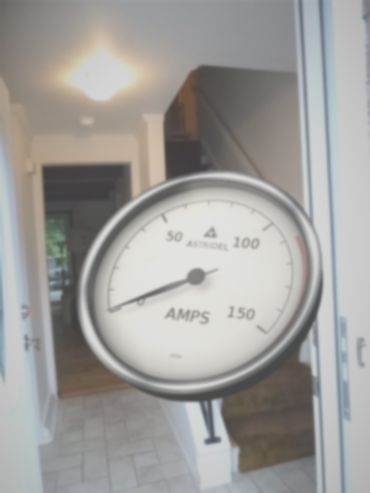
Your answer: 0 A
